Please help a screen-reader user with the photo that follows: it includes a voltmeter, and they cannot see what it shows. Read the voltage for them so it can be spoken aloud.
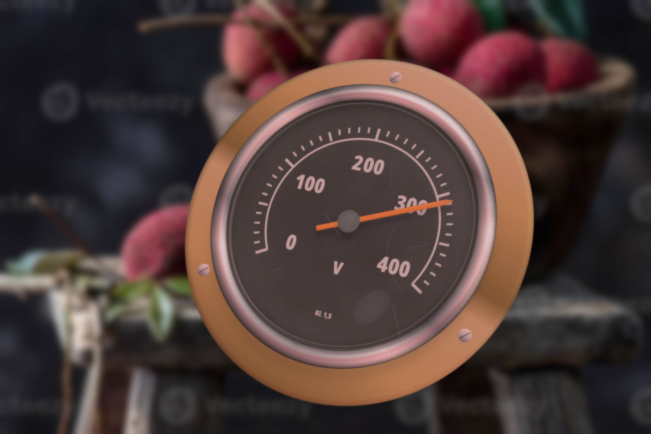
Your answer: 310 V
